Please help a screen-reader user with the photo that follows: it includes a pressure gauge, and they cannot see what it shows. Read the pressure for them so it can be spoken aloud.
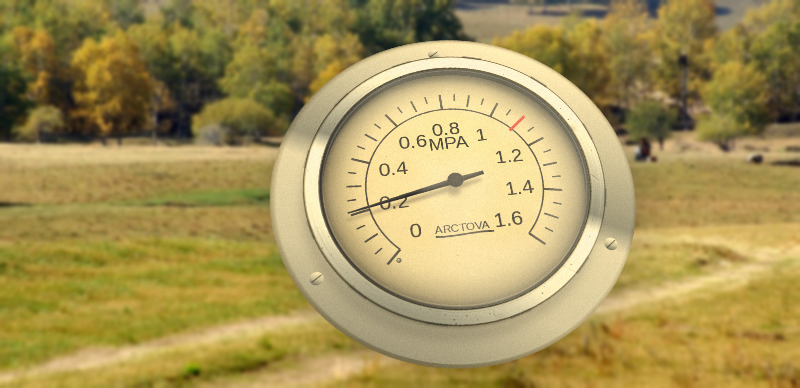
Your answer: 0.2 MPa
